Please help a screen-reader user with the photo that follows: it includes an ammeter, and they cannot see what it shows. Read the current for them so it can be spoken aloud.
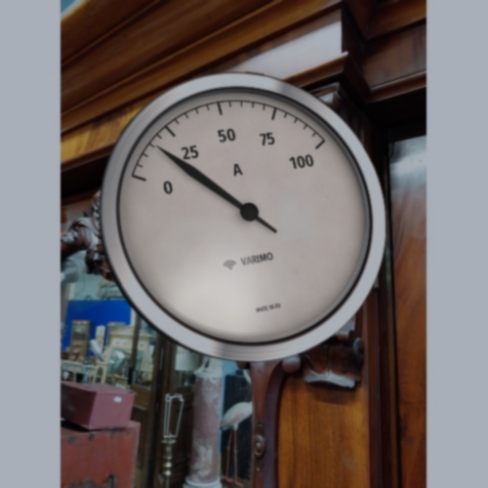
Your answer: 15 A
